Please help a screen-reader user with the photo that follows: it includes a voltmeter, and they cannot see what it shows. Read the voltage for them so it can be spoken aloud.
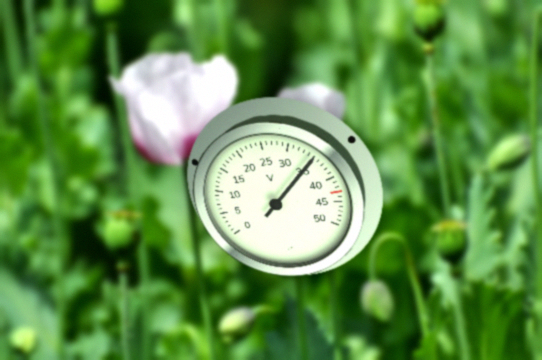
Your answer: 35 V
